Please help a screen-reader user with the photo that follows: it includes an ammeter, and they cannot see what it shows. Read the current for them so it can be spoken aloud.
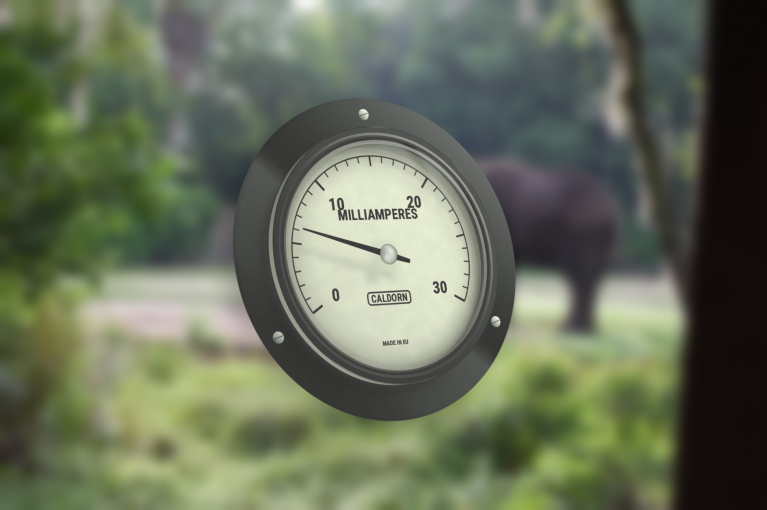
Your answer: 6 mA
